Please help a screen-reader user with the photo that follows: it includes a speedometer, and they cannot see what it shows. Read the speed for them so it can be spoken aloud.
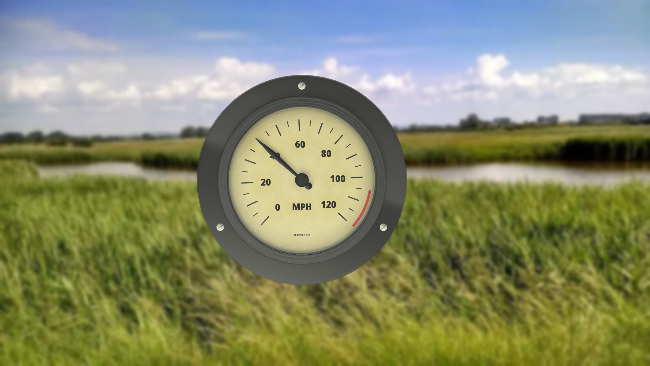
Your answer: 40 mph
